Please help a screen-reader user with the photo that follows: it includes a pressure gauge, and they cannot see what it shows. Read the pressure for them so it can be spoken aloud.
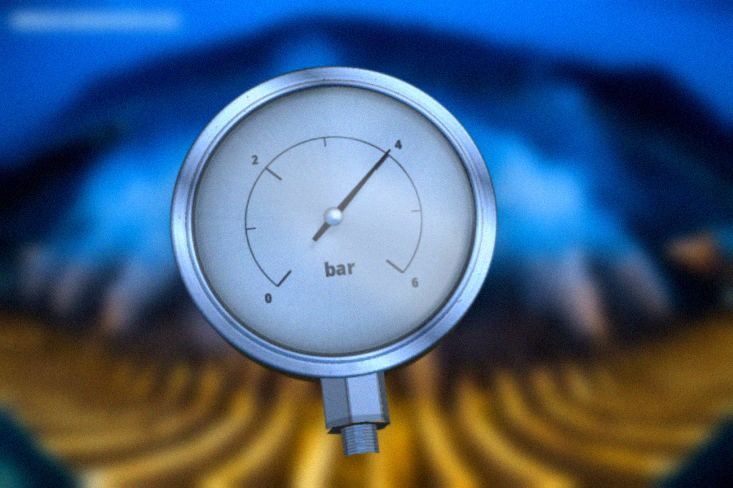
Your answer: 4 bar
